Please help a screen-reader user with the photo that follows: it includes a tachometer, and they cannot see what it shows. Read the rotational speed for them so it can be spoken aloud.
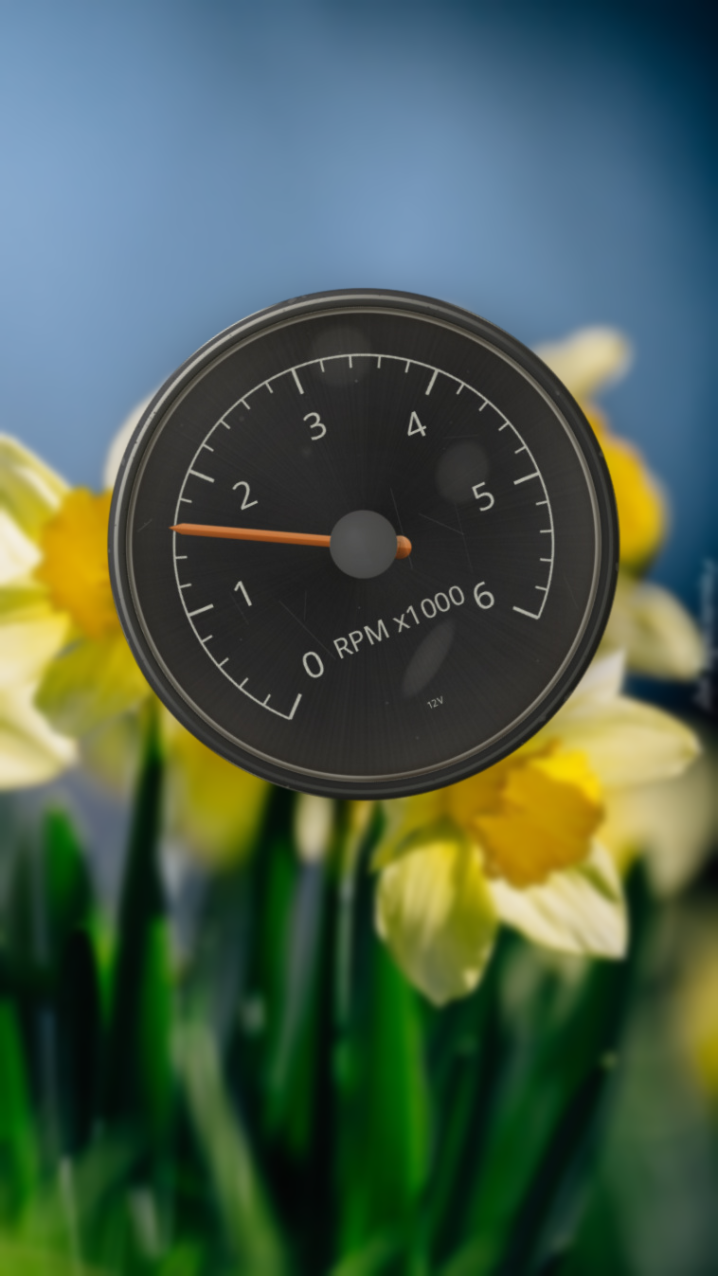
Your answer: 1600 rpm
